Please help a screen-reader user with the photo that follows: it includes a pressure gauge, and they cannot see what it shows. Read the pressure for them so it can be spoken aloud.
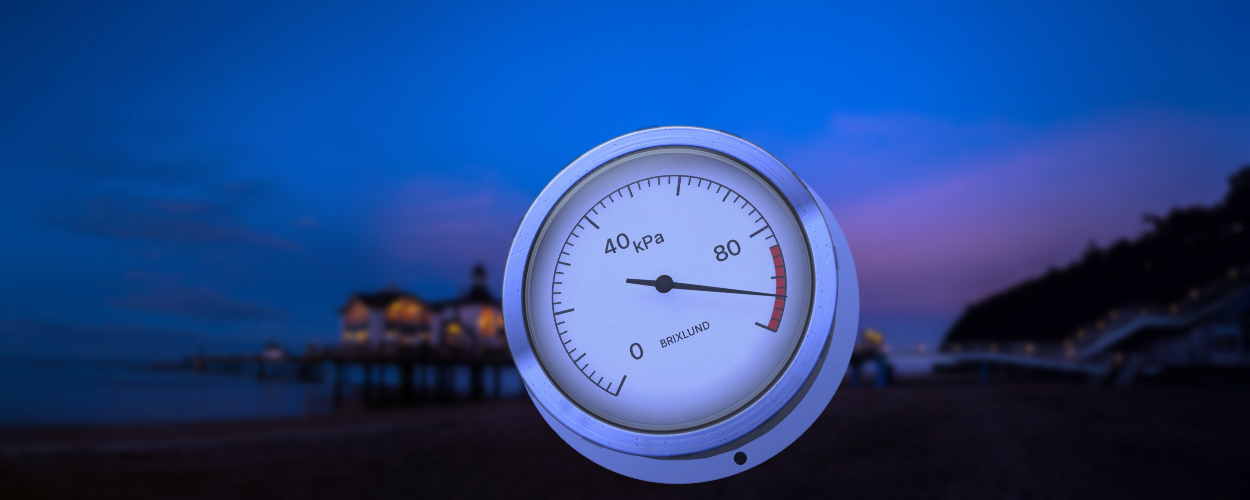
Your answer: 94 kPa
